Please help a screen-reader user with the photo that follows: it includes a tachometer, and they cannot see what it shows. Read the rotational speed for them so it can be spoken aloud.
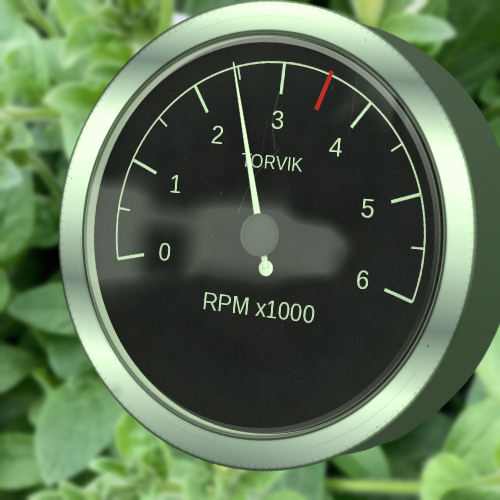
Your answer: 2500 rpm
